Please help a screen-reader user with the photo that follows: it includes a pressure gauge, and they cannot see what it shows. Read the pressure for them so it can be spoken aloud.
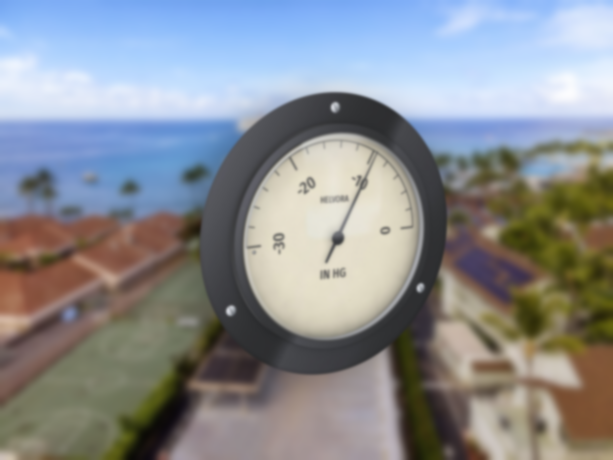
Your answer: -10 inHg
